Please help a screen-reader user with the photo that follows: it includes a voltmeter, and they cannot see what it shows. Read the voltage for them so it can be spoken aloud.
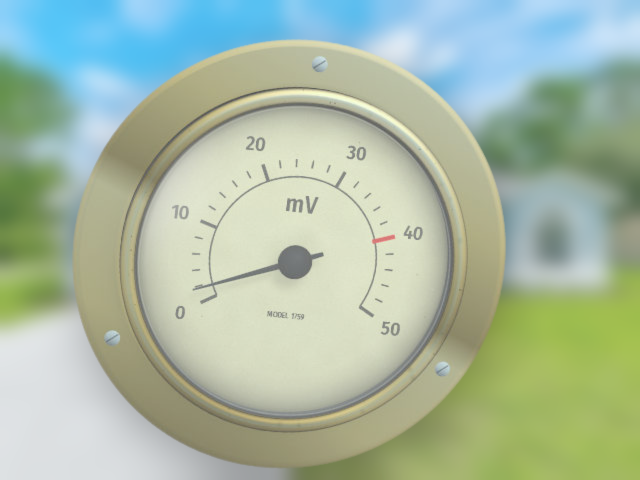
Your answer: 2 mV
